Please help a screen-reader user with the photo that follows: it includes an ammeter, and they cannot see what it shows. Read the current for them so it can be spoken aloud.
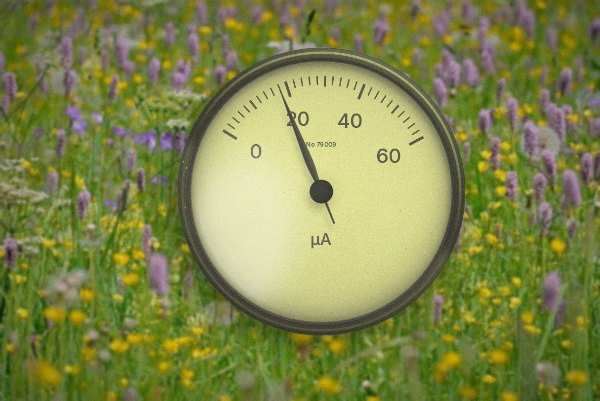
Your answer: 18 µA
